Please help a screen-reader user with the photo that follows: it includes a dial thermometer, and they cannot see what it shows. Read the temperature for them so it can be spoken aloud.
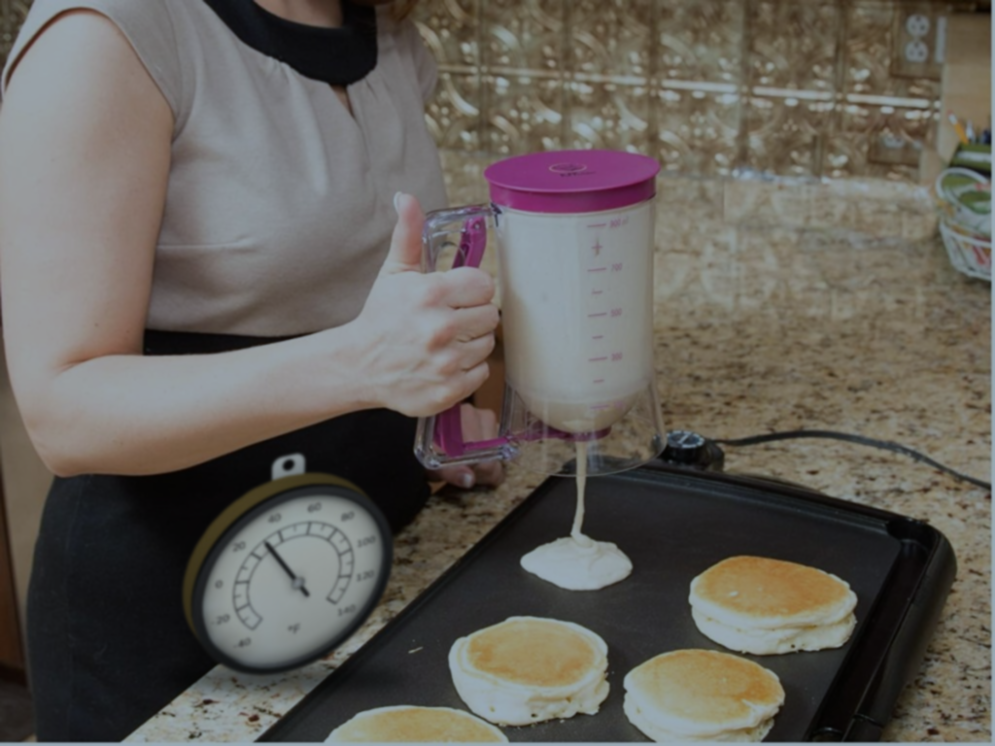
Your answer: 30 °F
